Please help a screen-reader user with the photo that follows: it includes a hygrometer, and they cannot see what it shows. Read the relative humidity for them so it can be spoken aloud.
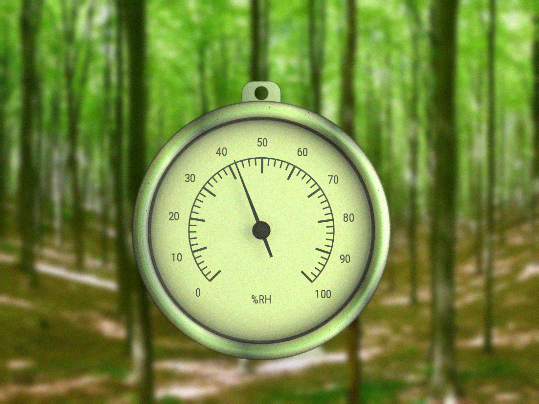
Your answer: 42 %
